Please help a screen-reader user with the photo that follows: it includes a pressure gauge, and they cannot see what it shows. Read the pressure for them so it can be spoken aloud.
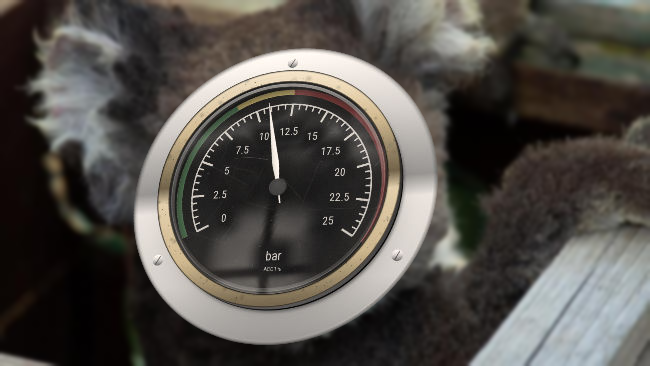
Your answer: 11 bar
